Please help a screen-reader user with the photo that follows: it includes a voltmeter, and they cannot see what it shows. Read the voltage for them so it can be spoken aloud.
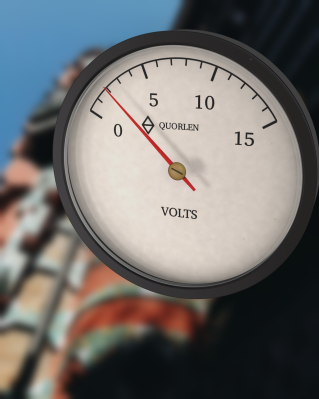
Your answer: 2 V
